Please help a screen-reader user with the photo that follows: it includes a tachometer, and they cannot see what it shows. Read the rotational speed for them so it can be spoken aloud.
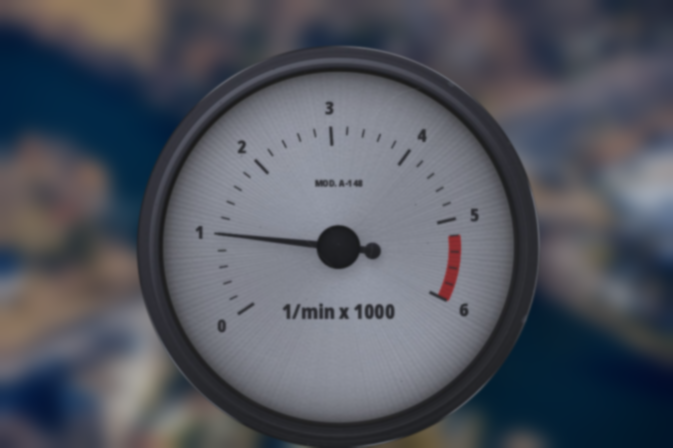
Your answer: 1000 rpm
